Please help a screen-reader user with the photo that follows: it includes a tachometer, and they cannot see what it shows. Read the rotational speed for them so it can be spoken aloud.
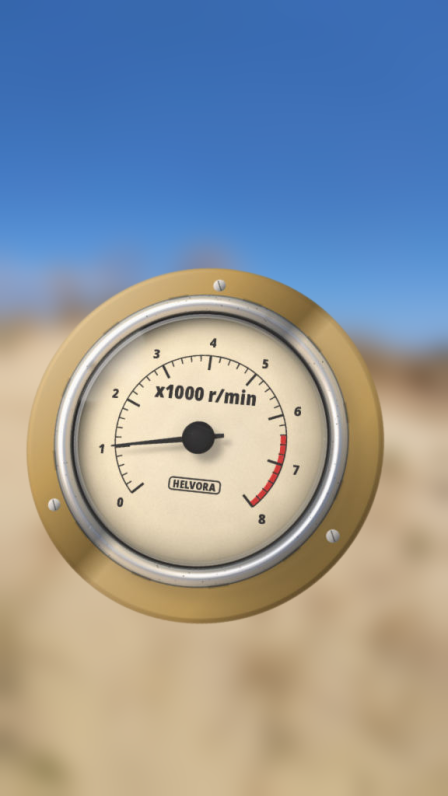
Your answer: 1000 rpm
